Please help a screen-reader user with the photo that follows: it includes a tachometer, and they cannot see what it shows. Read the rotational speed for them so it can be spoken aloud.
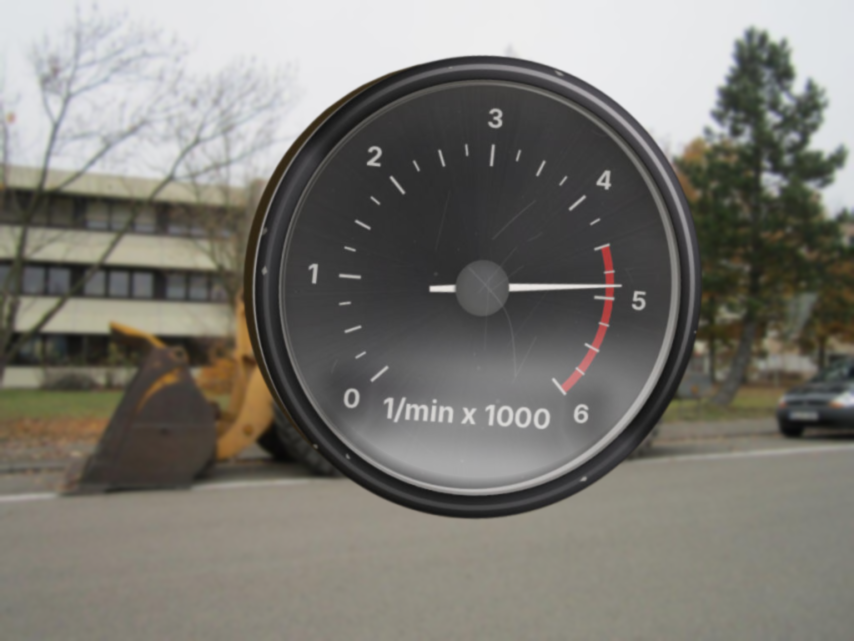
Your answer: 4875 rpm
